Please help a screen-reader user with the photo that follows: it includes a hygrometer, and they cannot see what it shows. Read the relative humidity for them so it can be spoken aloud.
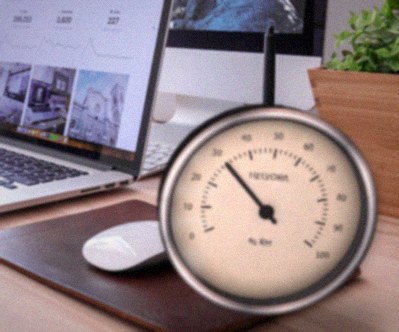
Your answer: 30 %
